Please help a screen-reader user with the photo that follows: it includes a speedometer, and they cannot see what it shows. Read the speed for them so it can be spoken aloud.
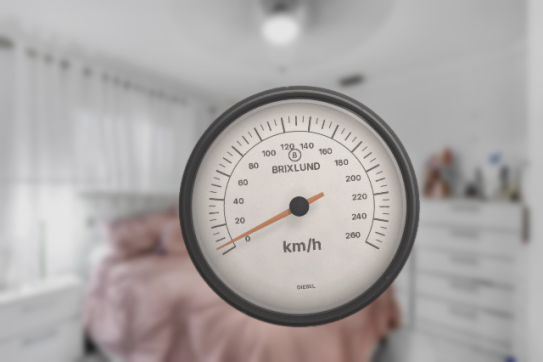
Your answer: 5 km/h
